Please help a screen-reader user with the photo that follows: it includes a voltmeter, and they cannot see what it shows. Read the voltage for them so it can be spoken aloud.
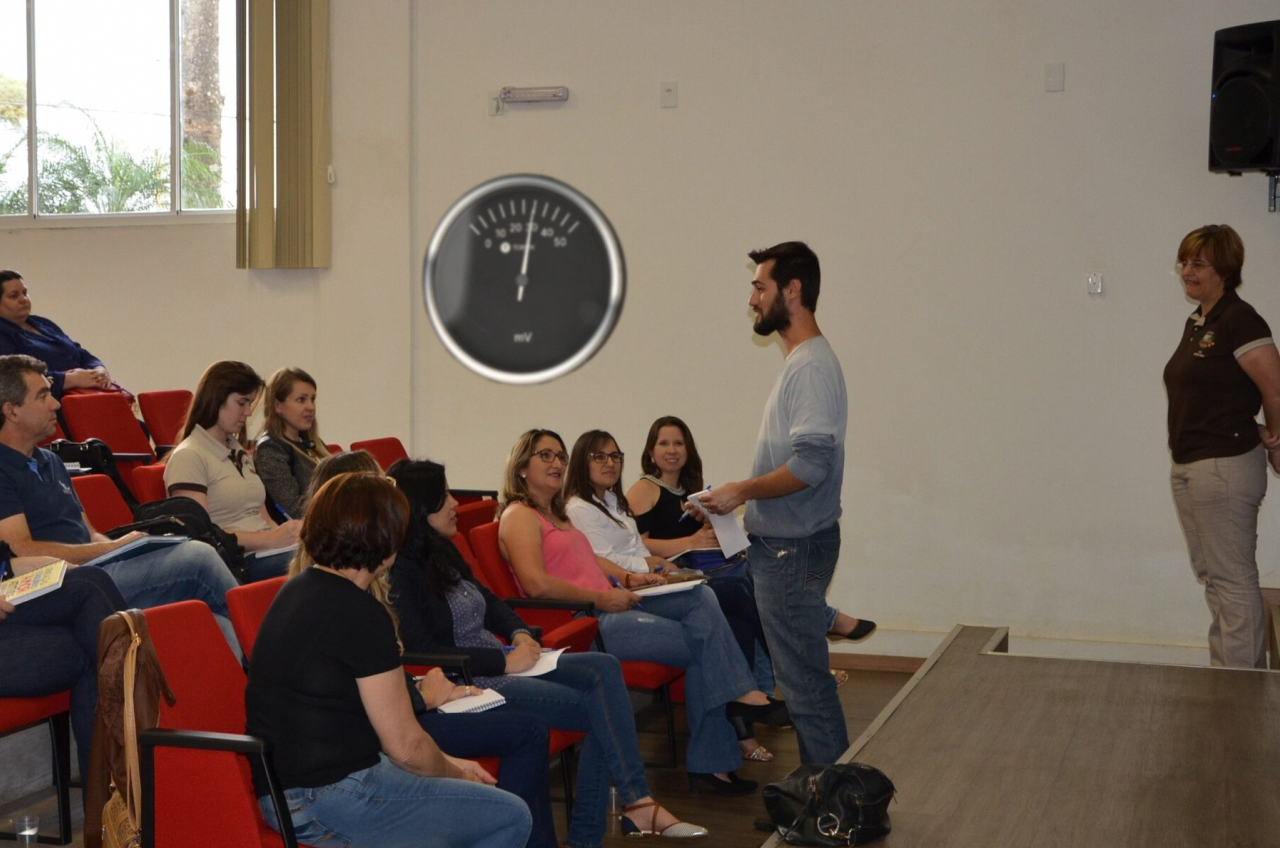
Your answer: 30 mV
